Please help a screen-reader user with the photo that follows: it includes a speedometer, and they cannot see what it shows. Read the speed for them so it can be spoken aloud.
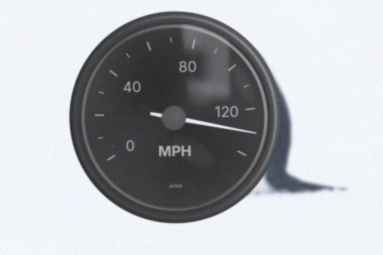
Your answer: 130 mph
